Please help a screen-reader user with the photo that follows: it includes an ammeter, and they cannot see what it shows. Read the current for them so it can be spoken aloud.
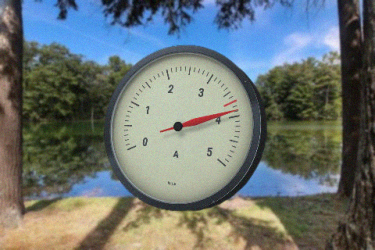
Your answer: 3.9 A
